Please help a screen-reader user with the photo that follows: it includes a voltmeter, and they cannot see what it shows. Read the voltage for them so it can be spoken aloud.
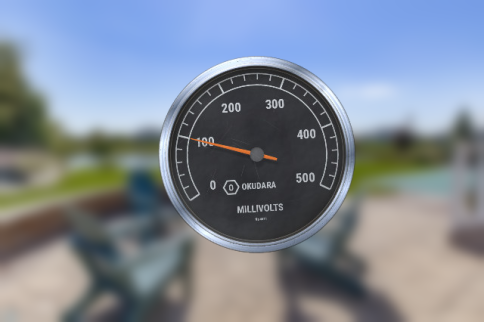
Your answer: 100 mV
